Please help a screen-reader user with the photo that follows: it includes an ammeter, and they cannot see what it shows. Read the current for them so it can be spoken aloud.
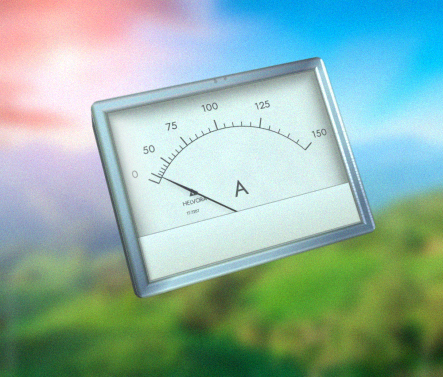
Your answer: 25 A
